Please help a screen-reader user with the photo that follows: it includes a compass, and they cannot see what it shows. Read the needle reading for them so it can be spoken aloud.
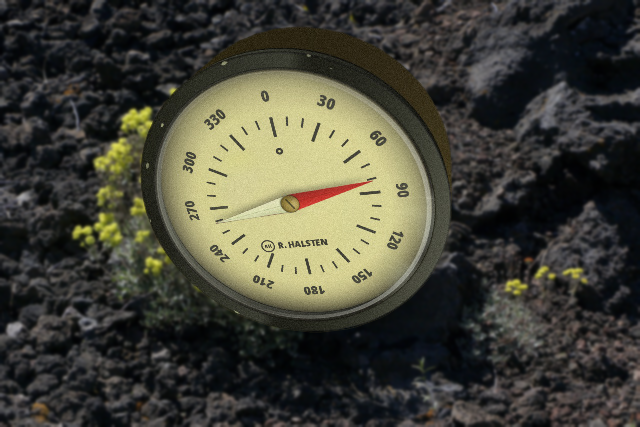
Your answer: 80 °
